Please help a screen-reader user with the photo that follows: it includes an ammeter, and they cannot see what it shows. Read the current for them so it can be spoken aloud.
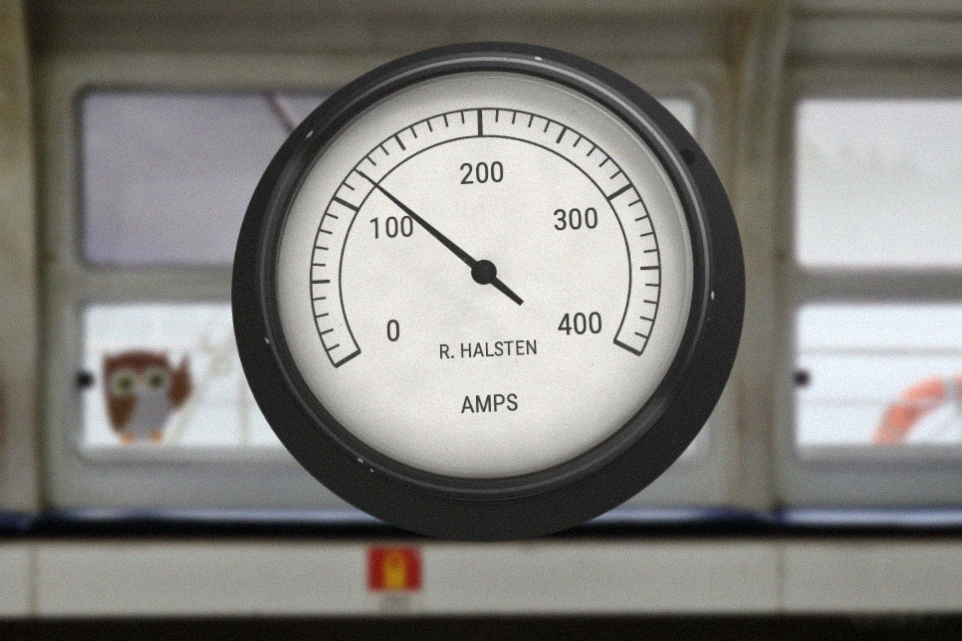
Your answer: 120 A
